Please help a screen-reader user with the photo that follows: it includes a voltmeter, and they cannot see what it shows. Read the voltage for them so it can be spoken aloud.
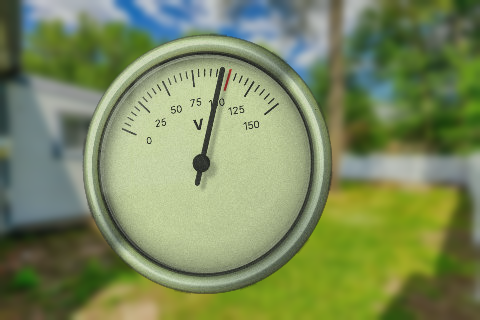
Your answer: 100 V
